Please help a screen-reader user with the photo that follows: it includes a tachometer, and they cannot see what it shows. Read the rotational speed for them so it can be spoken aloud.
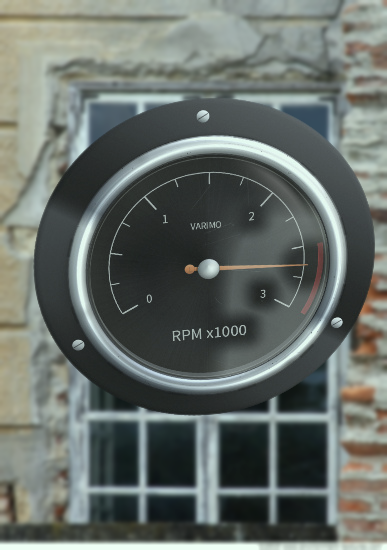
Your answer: 2625 rpm
